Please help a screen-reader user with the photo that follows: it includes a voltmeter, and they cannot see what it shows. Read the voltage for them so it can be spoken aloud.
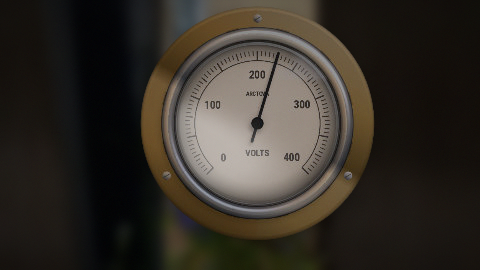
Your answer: 225 V
